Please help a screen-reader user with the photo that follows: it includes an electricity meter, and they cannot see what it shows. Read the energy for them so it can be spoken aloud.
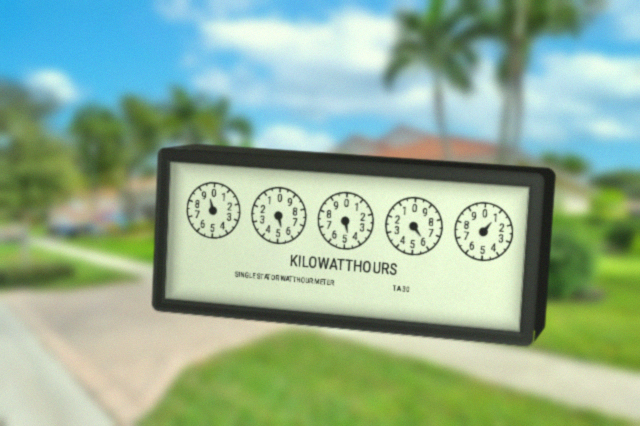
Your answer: 95461 kWh
